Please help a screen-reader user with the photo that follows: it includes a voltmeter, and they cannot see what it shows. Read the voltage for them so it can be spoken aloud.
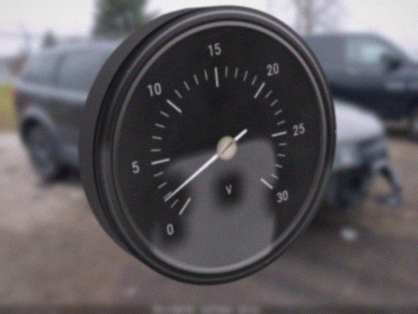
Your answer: 2 V
